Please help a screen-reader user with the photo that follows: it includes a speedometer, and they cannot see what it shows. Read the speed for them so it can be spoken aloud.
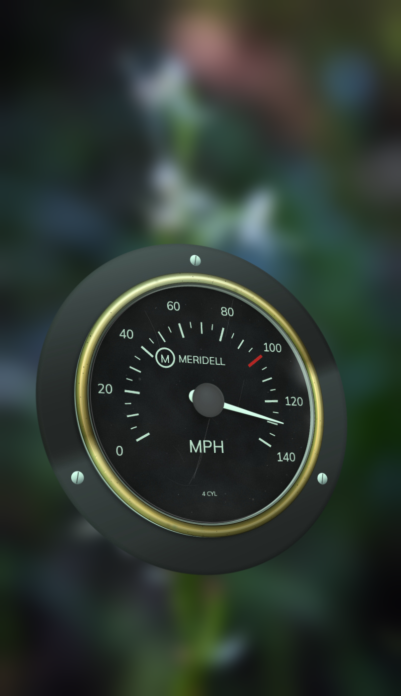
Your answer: 130 mph
